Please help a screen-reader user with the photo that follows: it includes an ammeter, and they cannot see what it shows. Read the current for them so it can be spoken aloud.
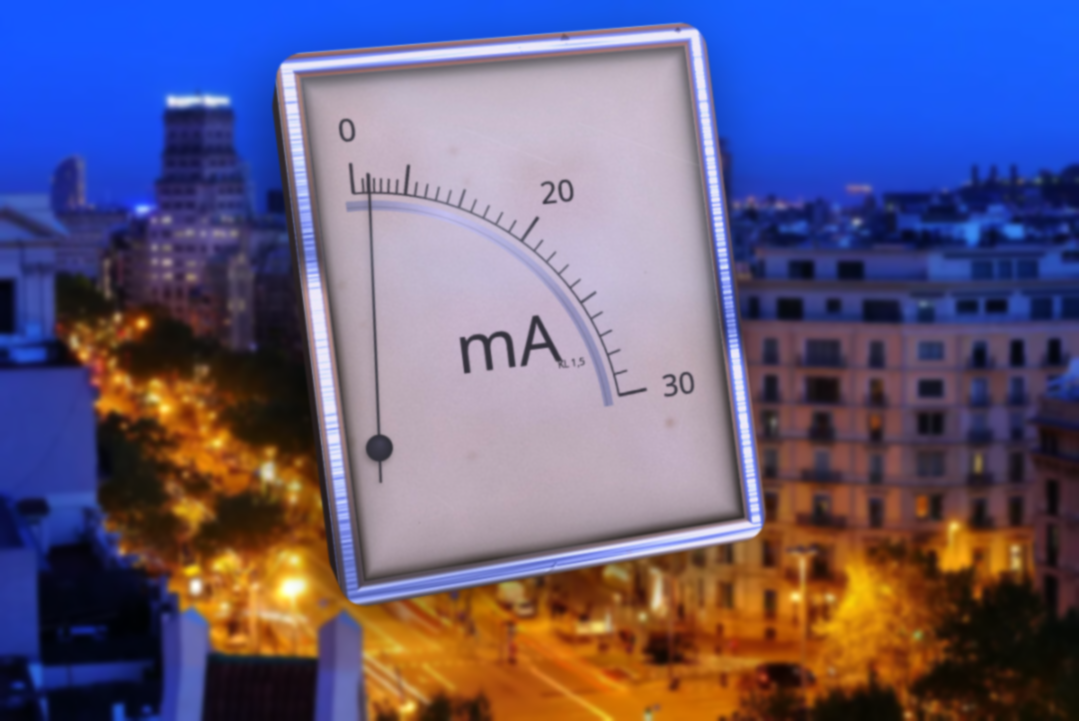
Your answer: 5 mA
